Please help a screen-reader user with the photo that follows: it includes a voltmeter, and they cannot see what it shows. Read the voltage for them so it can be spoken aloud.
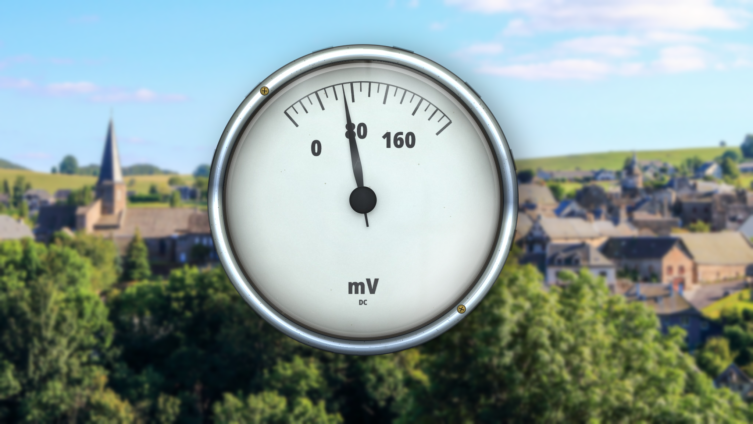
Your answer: 70 mV
